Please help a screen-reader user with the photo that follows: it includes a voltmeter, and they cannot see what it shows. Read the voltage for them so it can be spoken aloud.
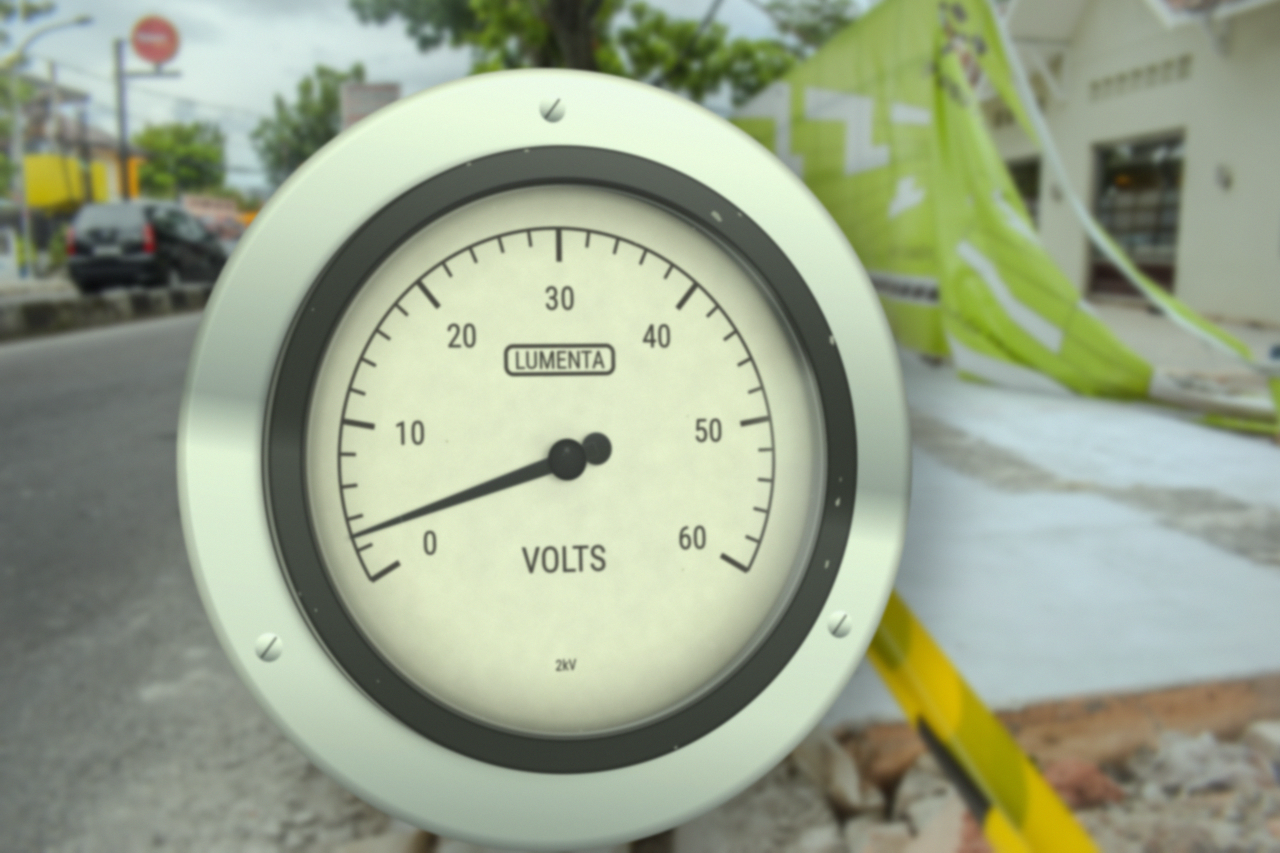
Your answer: 3 V
